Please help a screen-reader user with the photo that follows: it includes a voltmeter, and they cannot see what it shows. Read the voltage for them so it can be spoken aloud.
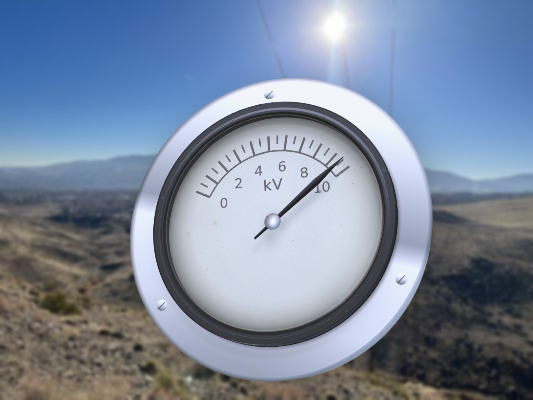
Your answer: 9.5 kV
